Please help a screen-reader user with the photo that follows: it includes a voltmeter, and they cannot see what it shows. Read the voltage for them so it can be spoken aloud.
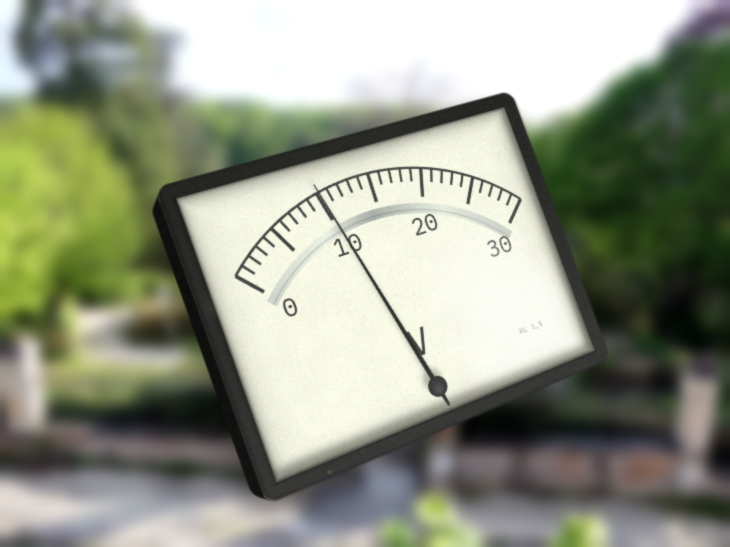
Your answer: 10 V
